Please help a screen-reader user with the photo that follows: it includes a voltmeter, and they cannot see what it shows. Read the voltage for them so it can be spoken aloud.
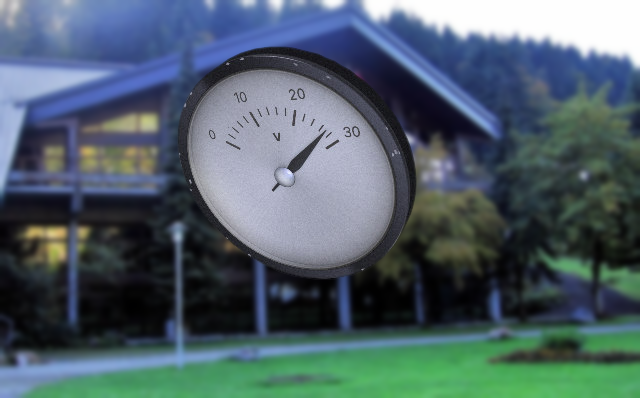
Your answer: 27 V
